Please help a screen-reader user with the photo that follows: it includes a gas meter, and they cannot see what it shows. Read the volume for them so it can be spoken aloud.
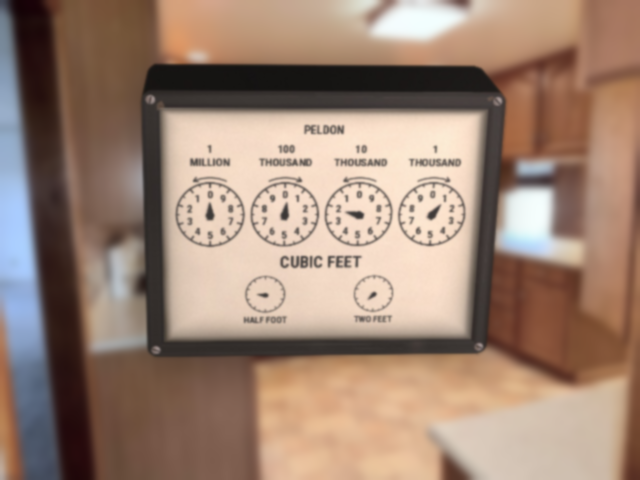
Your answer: 2100 ft³
